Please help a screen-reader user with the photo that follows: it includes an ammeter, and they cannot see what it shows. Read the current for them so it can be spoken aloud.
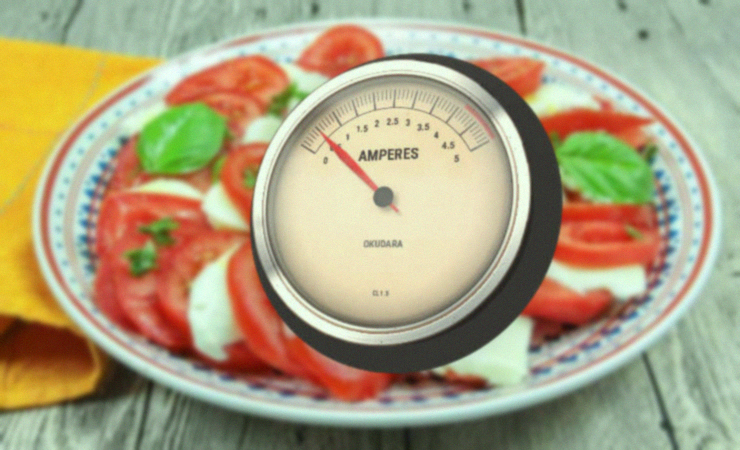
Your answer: 0.5 A
